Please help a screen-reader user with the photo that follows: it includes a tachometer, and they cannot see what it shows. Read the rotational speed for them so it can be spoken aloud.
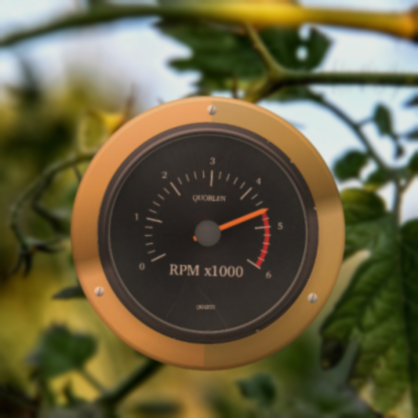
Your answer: 4600 rpm
